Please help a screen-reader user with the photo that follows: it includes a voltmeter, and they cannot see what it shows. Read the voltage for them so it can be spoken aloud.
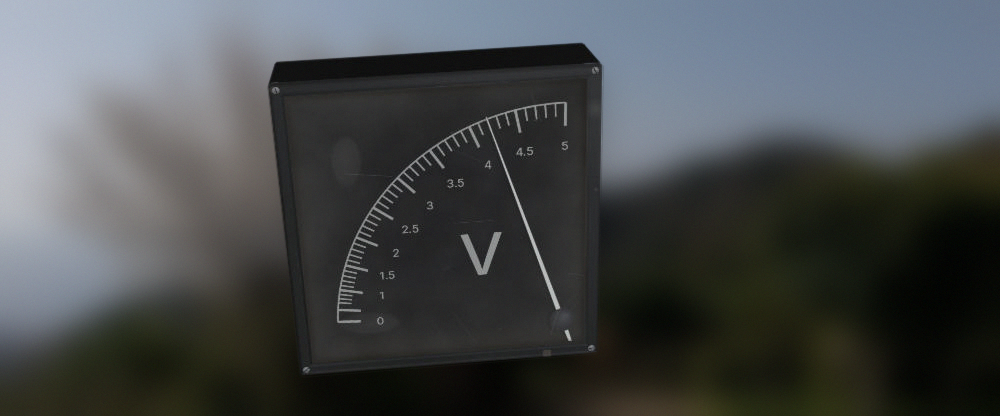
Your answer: 4.2 V
